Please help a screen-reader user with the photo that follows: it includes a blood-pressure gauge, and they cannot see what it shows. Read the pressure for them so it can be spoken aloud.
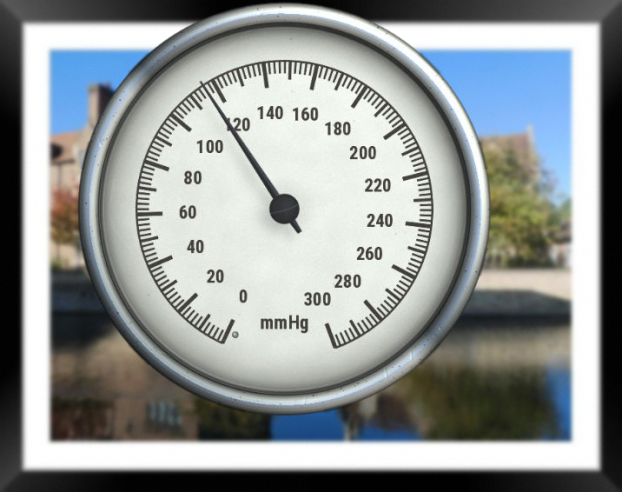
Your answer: 116 mmHg
